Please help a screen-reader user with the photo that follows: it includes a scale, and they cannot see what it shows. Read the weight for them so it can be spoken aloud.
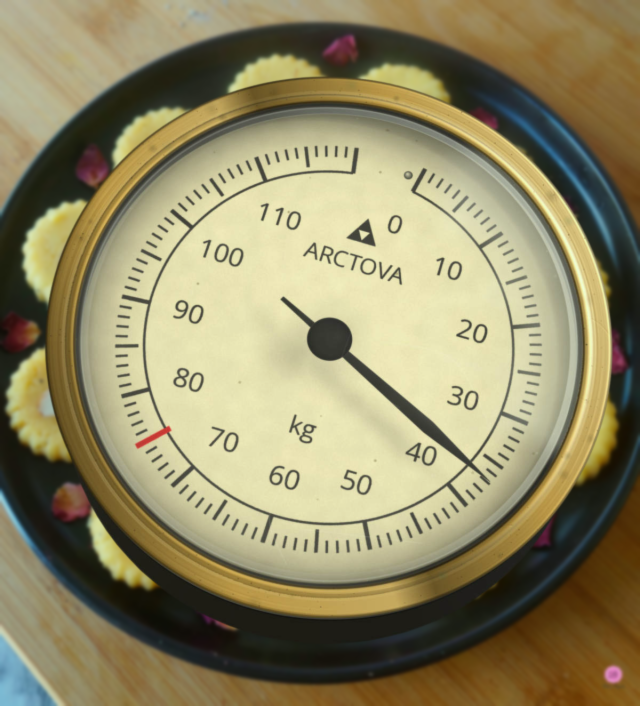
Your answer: 37 kg
